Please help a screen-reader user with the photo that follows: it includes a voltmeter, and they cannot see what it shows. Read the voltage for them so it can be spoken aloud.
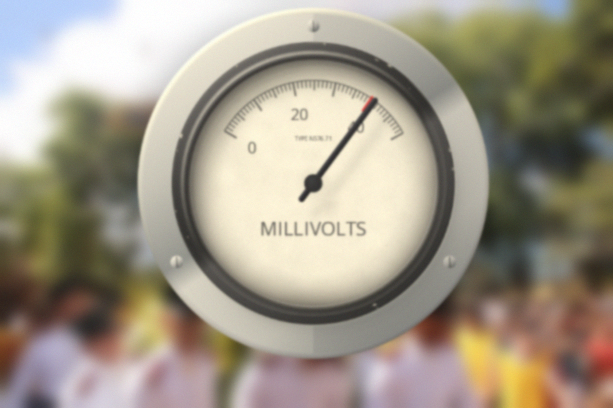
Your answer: 40 mV
